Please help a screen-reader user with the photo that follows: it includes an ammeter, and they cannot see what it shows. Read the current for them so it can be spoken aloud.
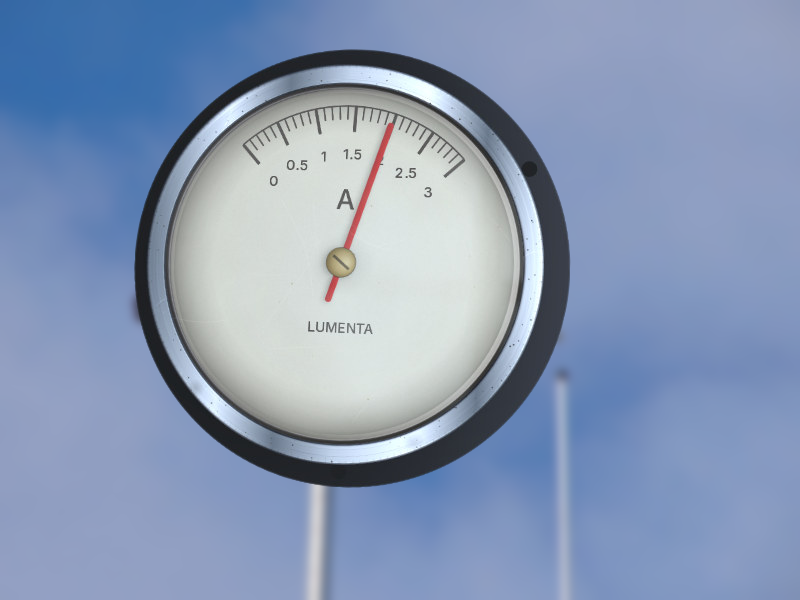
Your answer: 2 A
